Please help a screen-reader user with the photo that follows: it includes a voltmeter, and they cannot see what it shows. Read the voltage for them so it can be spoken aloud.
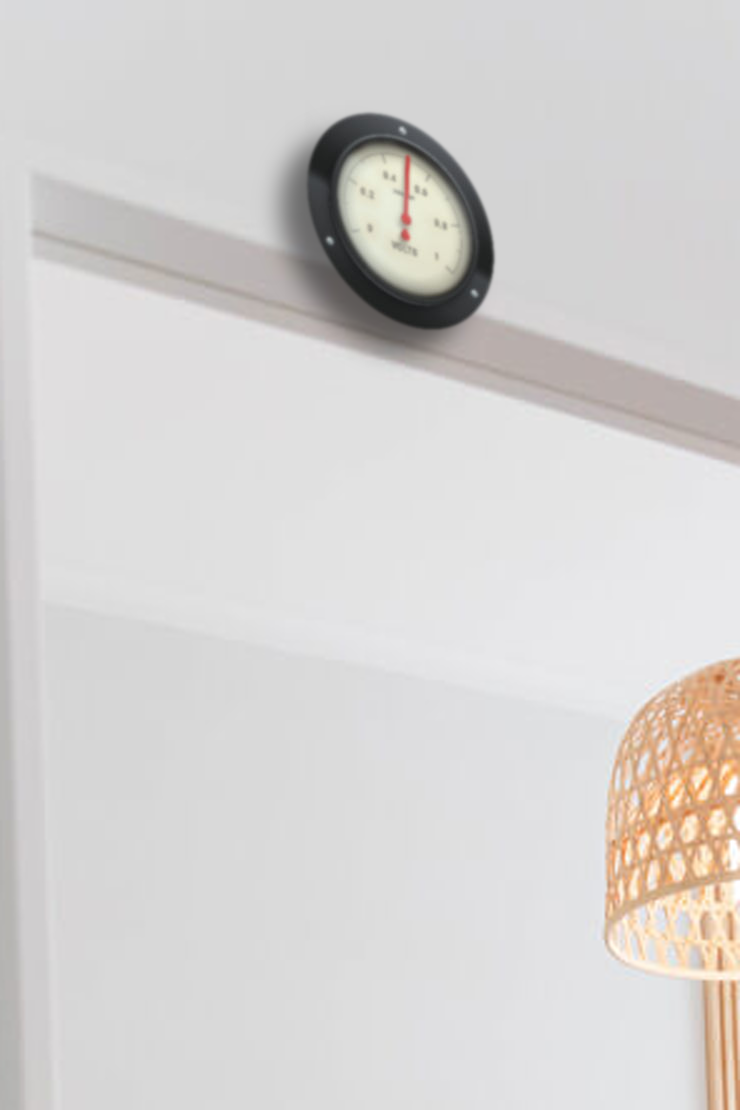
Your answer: 0.5 V
